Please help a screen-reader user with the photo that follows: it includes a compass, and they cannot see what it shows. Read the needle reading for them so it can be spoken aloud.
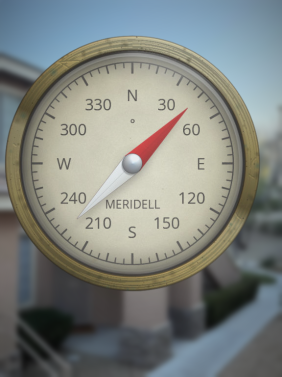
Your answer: 45 °
